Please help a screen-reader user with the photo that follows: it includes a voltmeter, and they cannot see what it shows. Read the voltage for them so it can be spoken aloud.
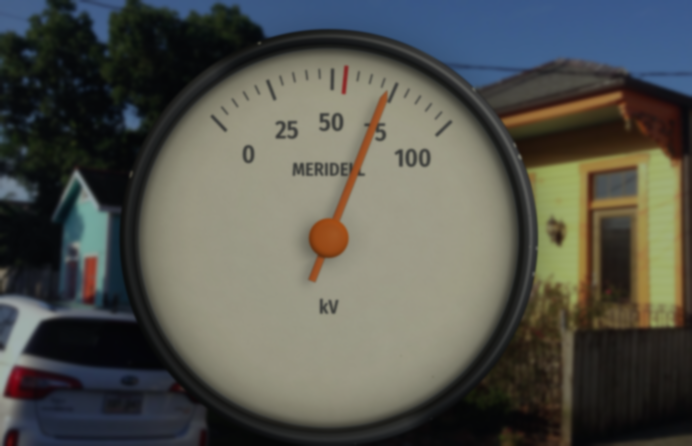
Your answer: 72.5 kV
